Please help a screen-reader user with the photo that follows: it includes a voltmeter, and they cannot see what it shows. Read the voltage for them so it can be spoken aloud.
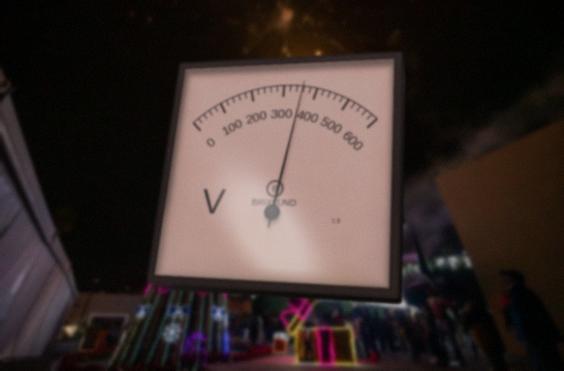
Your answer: 360 V
